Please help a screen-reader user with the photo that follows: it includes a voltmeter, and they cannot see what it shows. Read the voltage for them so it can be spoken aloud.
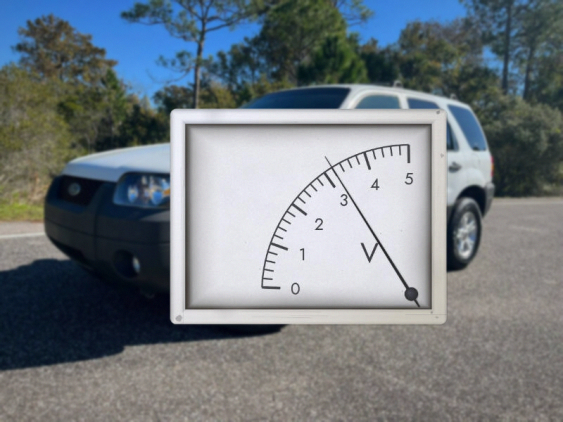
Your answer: 3.2 V
